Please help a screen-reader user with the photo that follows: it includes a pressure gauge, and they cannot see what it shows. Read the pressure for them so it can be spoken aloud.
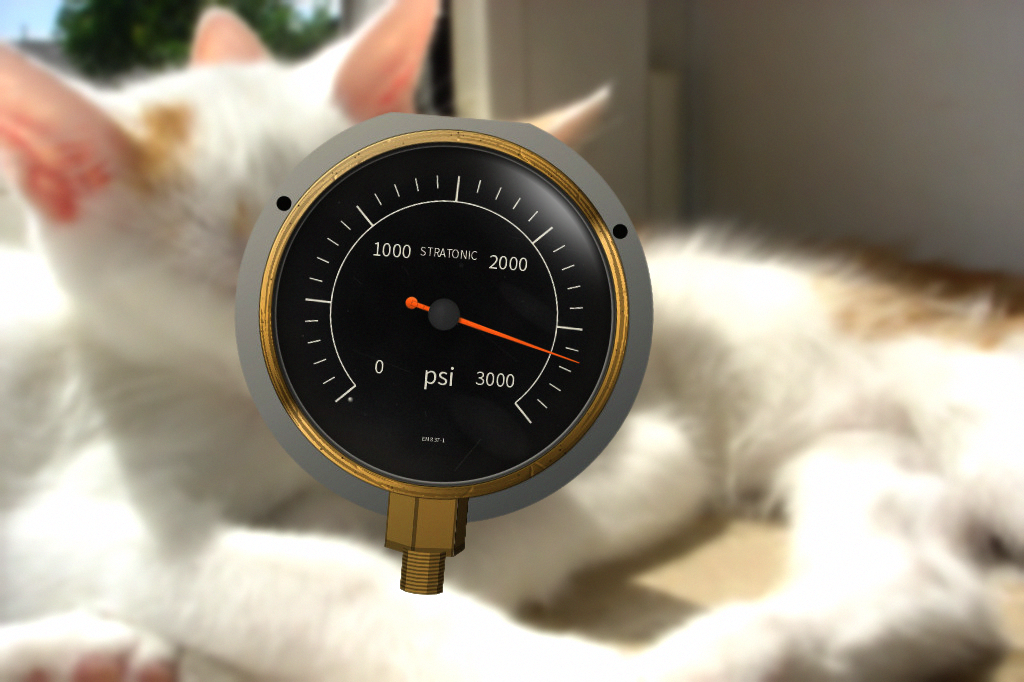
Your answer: 2650 psi
